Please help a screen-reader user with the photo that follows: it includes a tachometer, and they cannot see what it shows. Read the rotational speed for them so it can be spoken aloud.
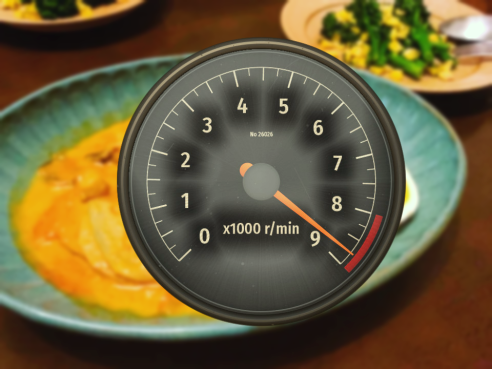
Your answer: 8750 rpm
